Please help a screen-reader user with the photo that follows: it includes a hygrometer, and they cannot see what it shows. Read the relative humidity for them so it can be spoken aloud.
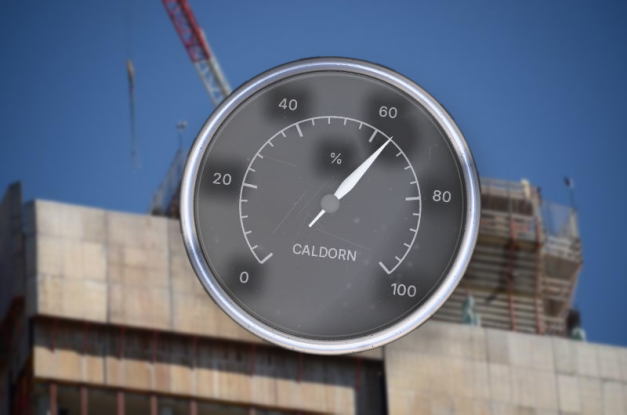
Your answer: 64 %
